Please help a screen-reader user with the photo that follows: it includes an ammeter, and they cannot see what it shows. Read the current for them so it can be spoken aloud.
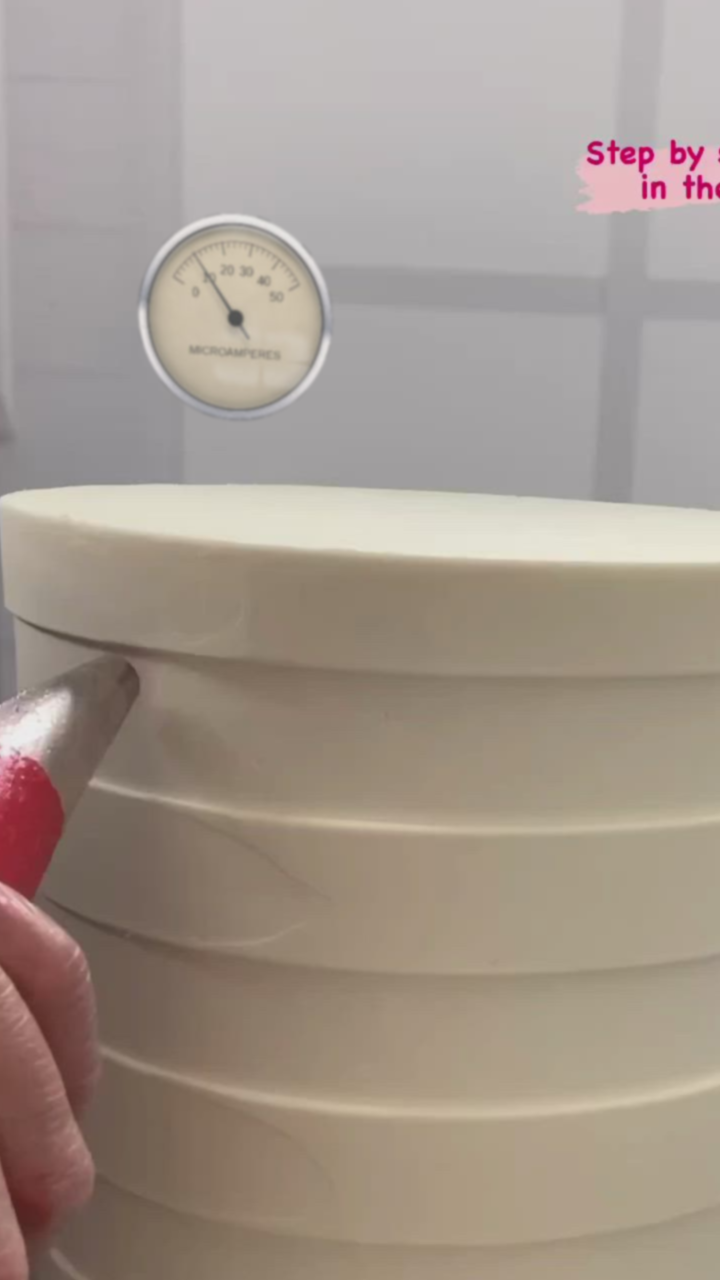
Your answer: 10 µA
